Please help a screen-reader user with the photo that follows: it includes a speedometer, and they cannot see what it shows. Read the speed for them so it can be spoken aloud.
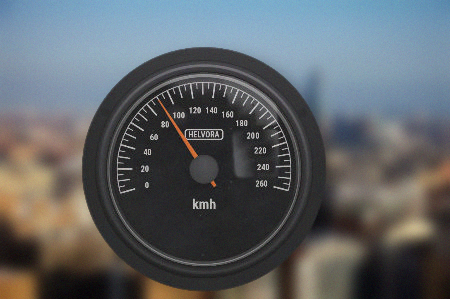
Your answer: 90 km/h
